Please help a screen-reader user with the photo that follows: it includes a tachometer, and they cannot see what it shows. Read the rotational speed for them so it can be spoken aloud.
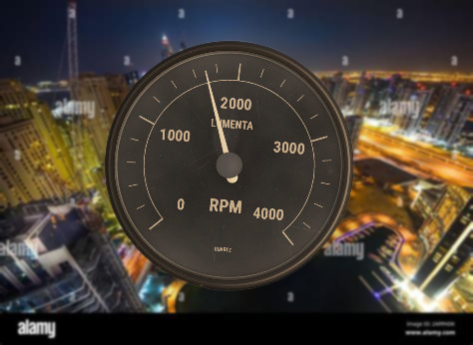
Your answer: 1700 rpm
